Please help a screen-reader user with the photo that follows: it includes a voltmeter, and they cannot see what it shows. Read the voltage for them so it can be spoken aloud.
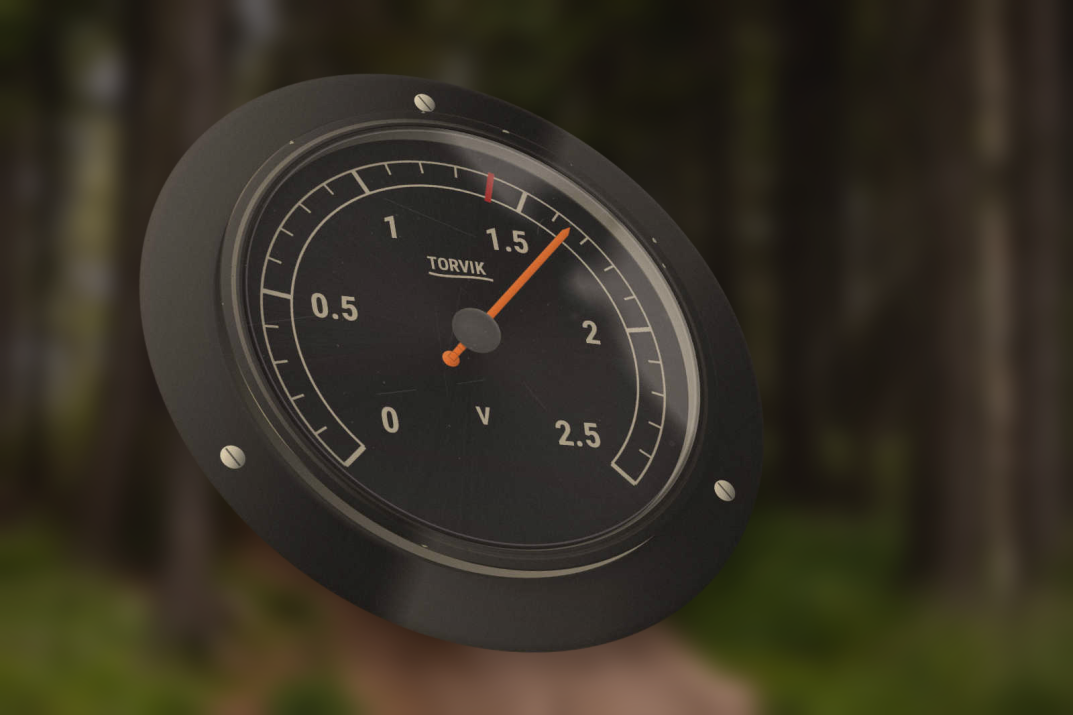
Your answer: 1.65 V
